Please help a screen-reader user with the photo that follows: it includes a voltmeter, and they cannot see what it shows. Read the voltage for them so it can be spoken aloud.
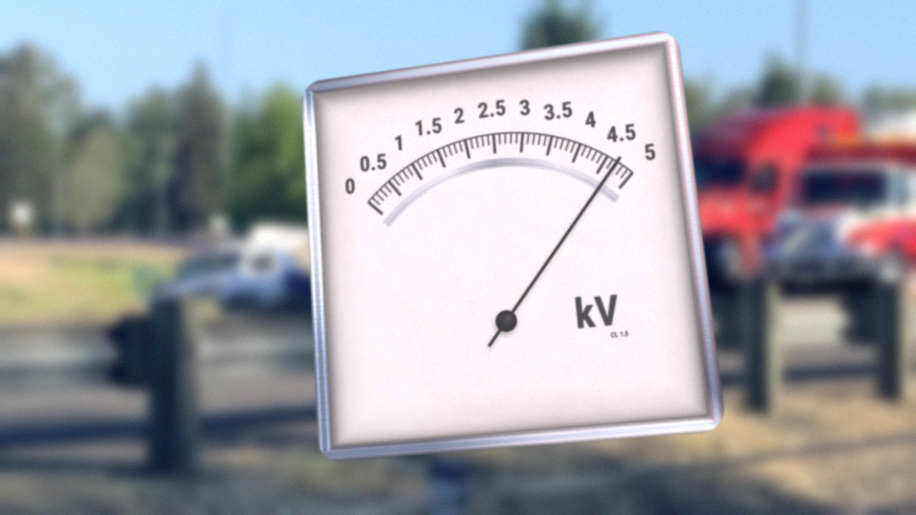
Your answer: 4.7 kV
